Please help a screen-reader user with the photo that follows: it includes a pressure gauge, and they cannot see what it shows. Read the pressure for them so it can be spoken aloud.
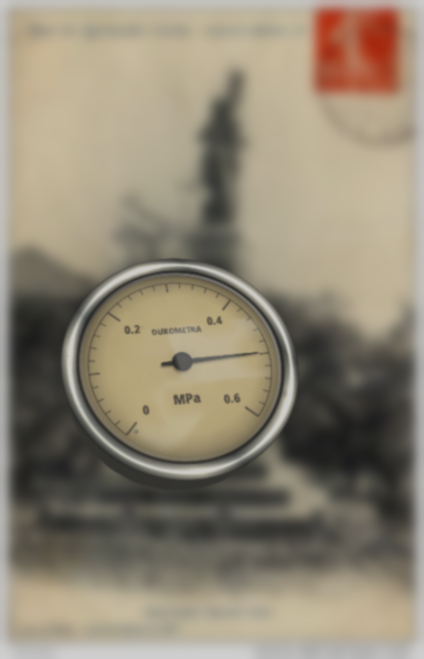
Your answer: 0.5 MPa
